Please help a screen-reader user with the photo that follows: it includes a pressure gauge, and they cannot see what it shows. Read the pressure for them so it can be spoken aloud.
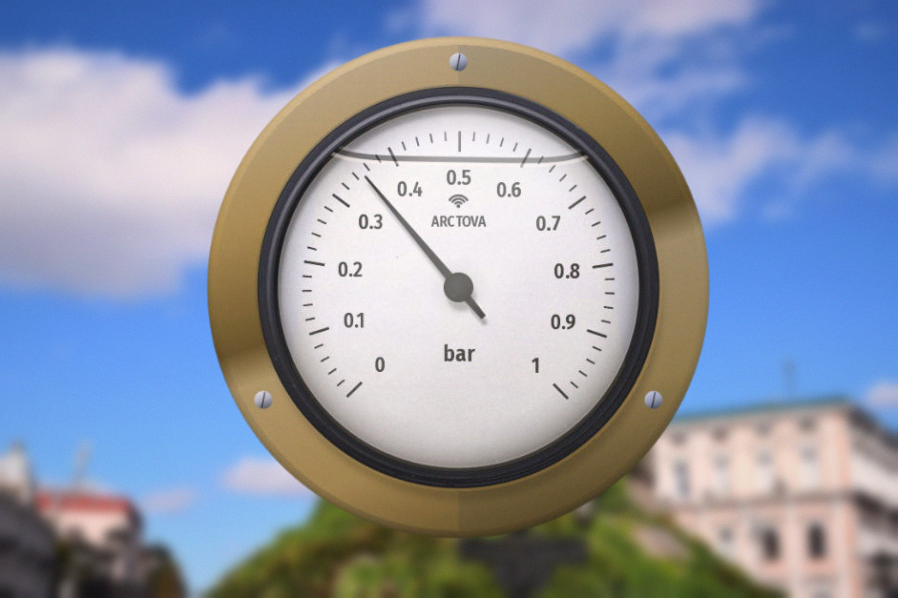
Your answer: 0.35 bar
